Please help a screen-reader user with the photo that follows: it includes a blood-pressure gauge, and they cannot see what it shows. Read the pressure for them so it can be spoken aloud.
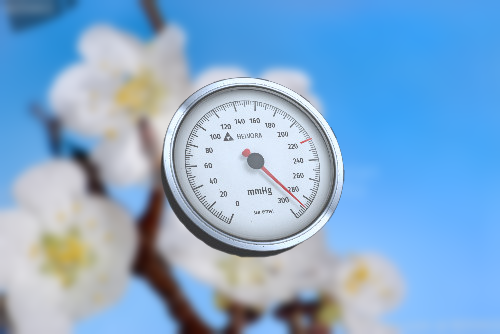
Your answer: 290 mmHg
